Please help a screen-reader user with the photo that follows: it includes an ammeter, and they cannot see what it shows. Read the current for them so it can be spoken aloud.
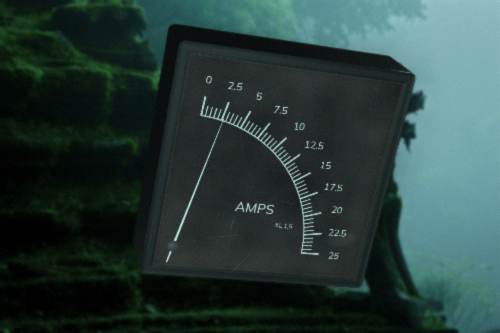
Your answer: 2.5 A
